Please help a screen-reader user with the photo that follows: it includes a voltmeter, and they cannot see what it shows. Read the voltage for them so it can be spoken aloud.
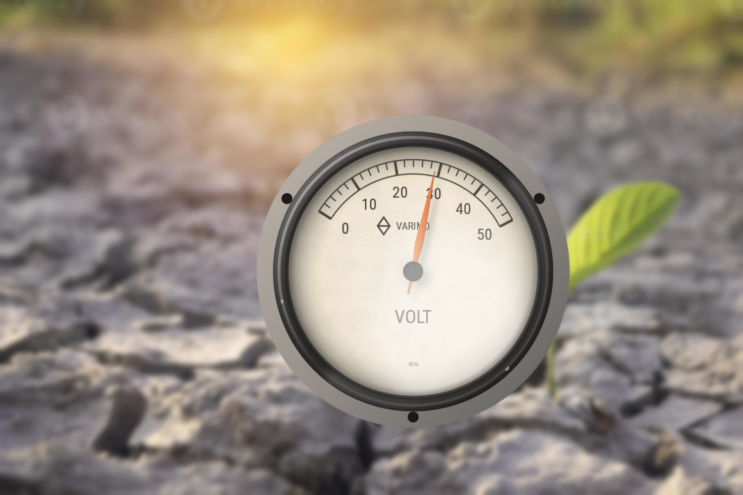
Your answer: 29 V
